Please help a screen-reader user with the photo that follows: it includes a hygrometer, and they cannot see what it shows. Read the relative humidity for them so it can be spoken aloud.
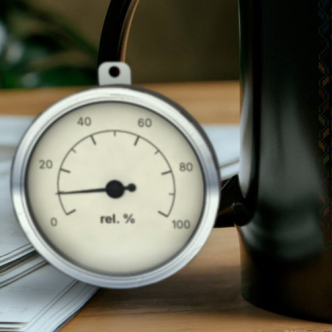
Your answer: 10 %
